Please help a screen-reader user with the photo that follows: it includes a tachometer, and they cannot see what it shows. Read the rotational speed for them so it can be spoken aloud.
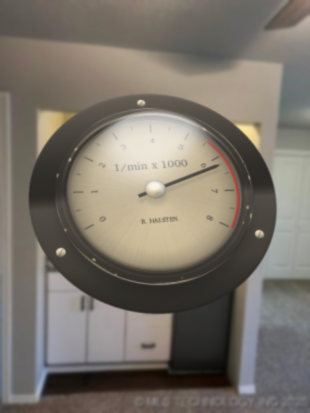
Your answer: 6250 rpm
